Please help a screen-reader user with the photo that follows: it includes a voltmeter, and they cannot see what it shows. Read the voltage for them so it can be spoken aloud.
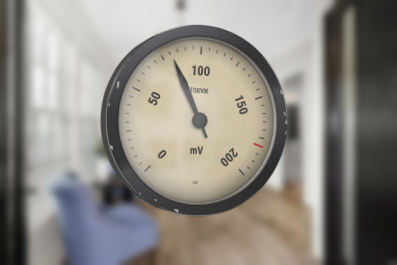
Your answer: 80 mV
